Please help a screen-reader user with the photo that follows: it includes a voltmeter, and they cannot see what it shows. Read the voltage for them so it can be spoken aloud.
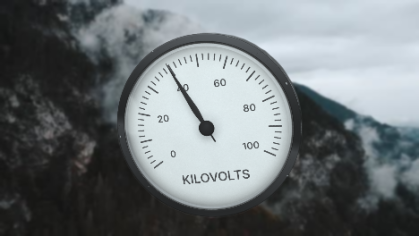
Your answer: 40 kV
